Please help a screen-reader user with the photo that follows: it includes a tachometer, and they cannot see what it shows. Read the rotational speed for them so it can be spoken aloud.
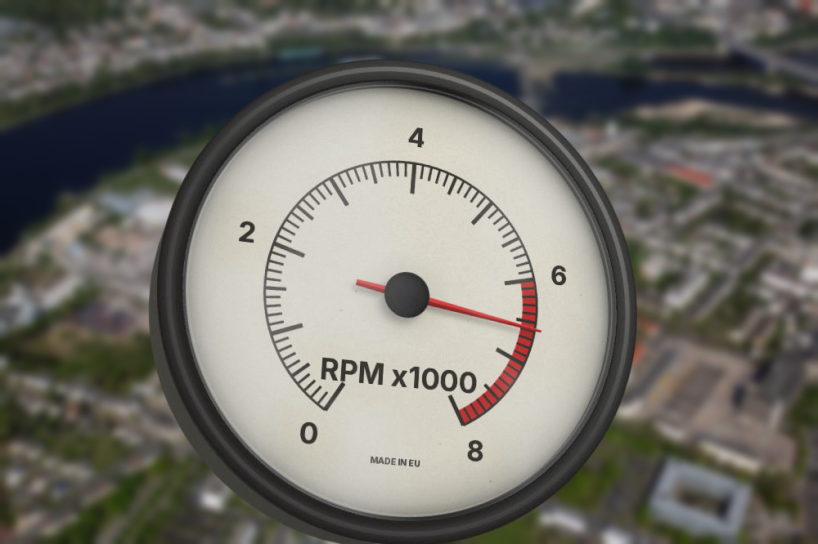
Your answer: 6600 rpm
